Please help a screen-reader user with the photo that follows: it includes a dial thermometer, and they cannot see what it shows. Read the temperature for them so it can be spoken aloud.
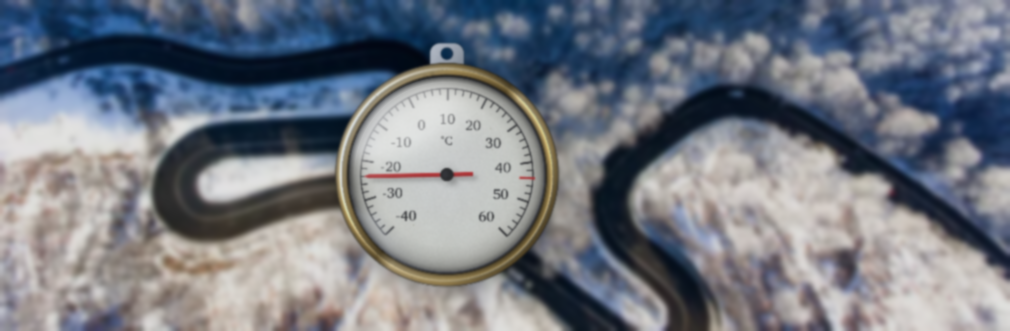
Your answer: -24 °C
